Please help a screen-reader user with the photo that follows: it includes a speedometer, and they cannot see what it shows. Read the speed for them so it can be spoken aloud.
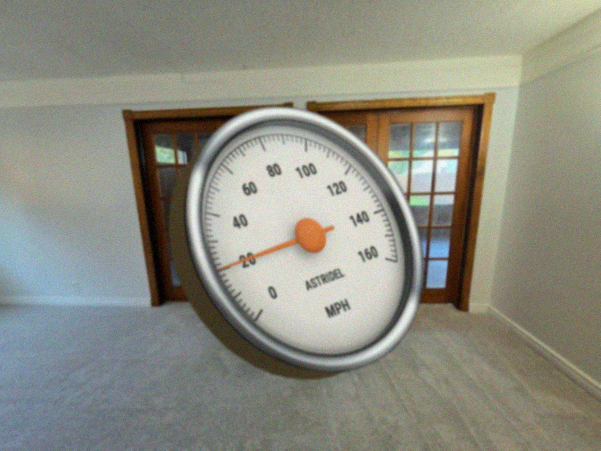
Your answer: 20 mph
